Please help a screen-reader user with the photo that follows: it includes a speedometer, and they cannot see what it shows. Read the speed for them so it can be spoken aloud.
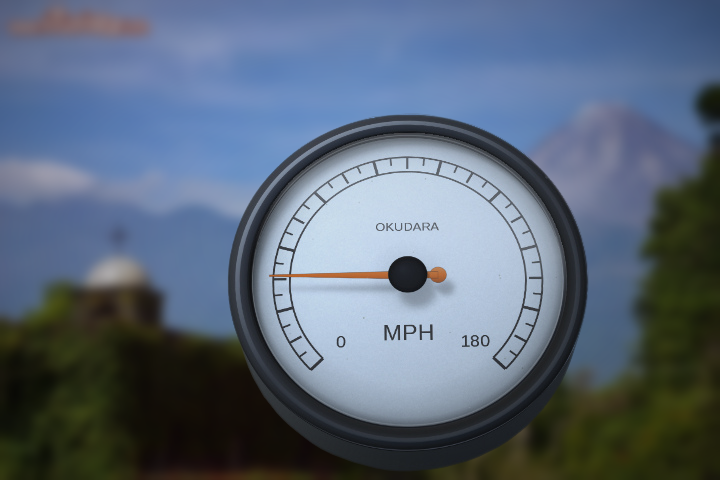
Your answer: 30 mph
